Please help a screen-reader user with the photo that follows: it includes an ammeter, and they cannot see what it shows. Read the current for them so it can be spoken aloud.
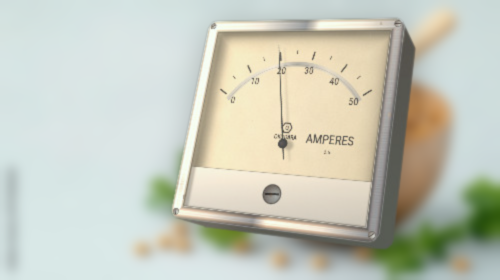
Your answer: 20 A
